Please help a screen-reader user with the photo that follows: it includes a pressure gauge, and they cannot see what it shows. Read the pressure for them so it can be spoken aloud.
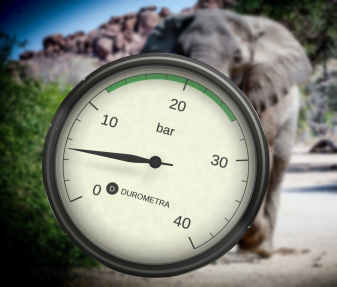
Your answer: 5 bar
